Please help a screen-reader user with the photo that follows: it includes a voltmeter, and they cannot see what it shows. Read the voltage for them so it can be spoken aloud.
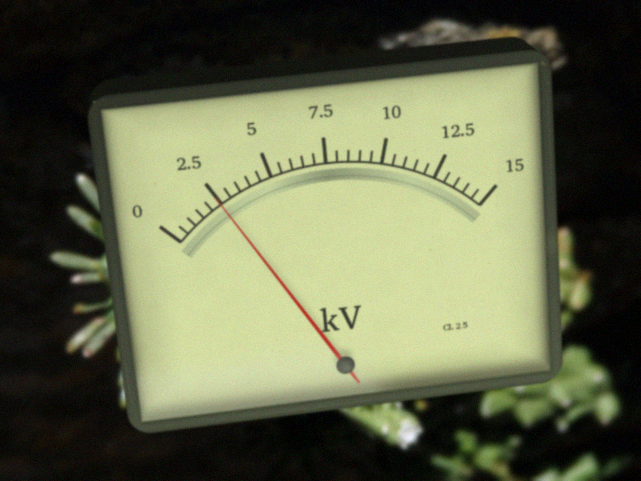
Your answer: 2.5 kV
